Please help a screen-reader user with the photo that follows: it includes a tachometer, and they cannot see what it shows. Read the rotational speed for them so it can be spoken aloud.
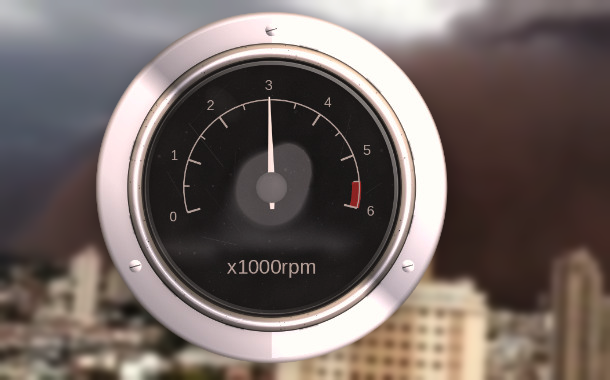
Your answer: 3000 rpm
